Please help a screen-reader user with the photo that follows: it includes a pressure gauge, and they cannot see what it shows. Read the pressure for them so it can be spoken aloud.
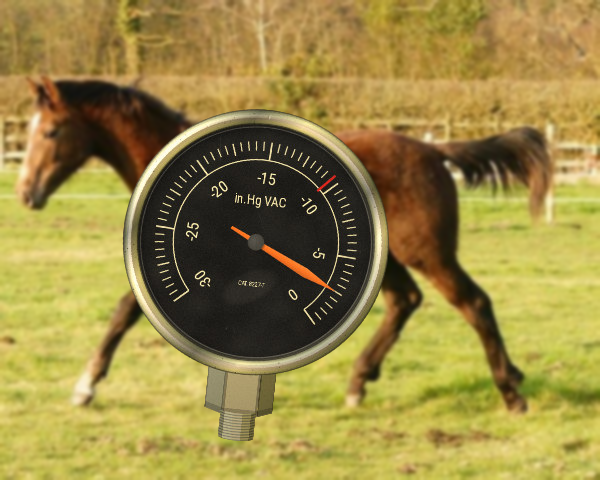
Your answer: -2.5 inHg
